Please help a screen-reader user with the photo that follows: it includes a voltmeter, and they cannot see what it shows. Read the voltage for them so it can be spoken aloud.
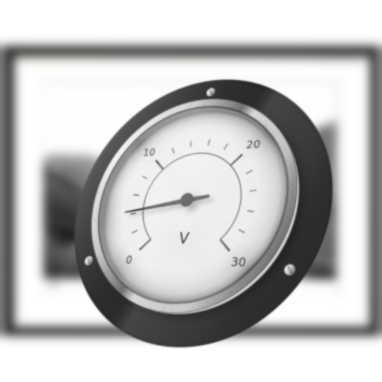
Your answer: 4 V
